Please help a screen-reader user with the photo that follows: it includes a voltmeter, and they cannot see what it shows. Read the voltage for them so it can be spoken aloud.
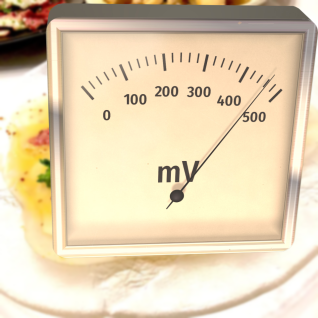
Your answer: 460 mV
